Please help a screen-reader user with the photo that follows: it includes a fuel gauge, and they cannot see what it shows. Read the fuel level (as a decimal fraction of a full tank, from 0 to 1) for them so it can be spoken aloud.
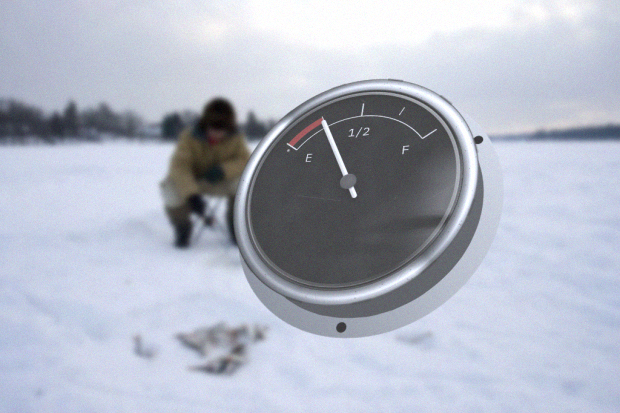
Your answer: 0.25
